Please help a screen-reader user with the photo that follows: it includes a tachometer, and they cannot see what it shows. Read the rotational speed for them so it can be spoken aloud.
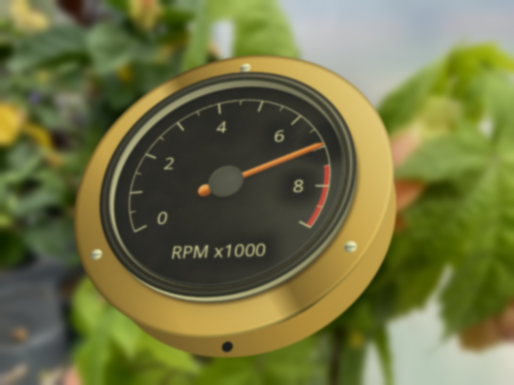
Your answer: 7000 rpm
